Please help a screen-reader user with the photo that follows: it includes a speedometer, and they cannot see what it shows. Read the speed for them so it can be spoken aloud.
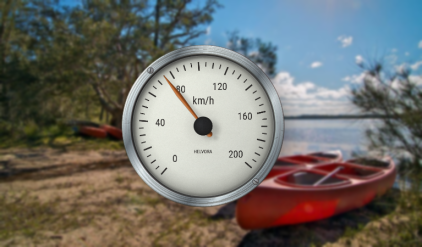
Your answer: 75 km/h
